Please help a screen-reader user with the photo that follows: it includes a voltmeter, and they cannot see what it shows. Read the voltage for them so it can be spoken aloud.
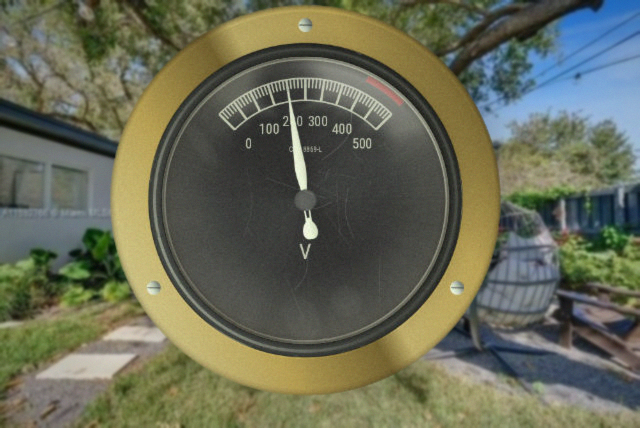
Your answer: 200 V
